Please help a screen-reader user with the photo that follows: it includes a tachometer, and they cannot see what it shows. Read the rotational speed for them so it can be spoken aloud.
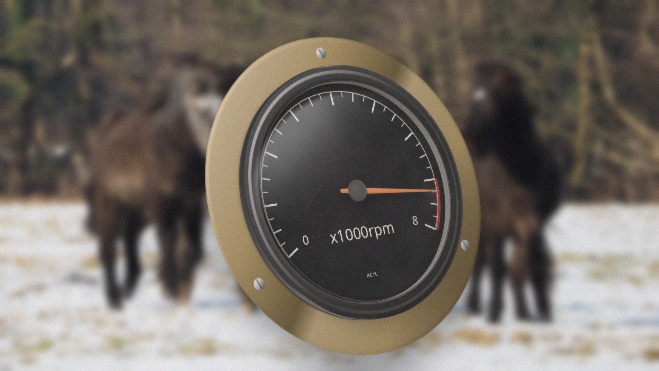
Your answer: 7250 rpm
